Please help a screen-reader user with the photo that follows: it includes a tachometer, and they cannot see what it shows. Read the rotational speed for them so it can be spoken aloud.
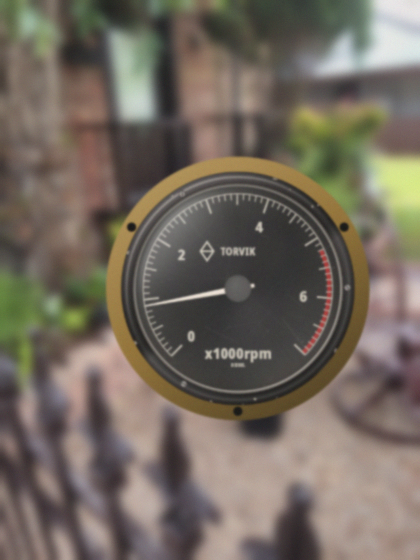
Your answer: 900 rpm
